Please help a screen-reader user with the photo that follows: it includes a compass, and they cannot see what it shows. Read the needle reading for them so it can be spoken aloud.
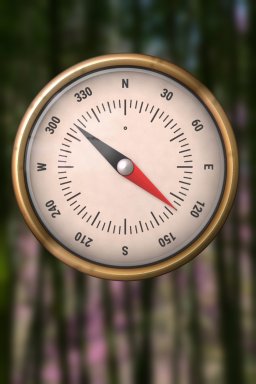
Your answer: 130 °
